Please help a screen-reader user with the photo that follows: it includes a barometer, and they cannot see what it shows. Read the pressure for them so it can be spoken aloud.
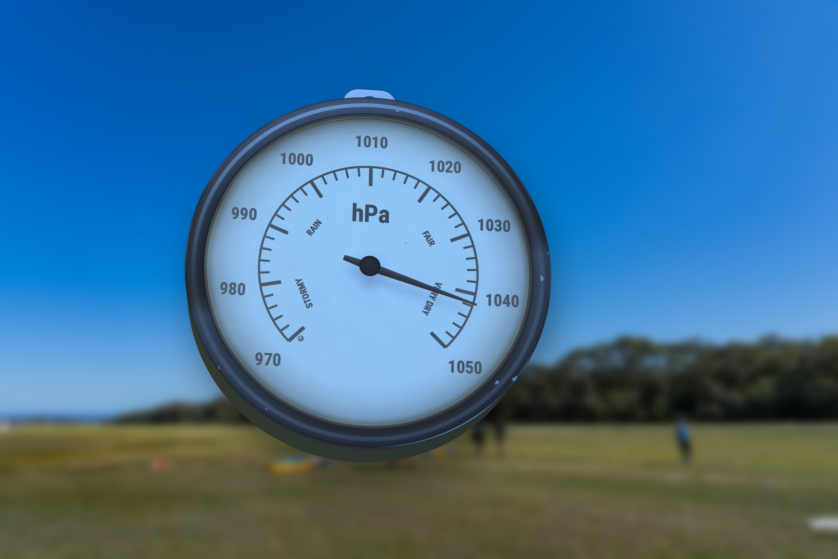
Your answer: 1042 hPa
